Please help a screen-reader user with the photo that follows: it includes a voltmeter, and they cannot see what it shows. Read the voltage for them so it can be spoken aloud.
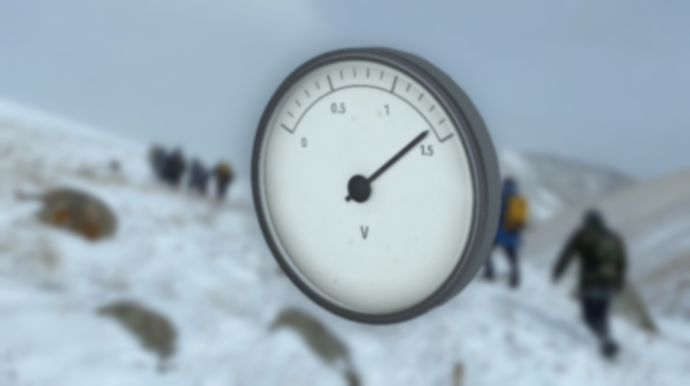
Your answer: 1.4 V
